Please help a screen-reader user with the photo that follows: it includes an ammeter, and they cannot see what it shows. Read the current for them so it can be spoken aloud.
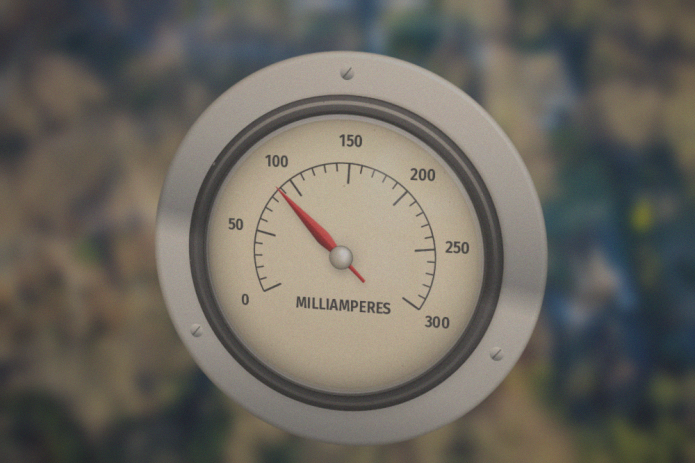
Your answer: 90 mA
